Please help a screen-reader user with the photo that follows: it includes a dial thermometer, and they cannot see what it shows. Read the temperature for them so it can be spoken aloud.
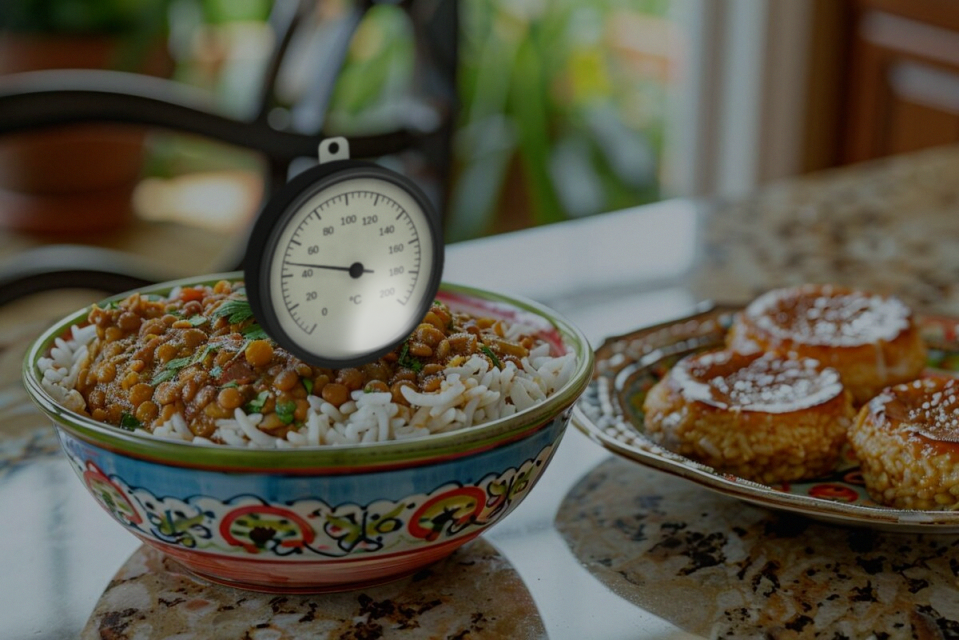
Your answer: 48 °C
